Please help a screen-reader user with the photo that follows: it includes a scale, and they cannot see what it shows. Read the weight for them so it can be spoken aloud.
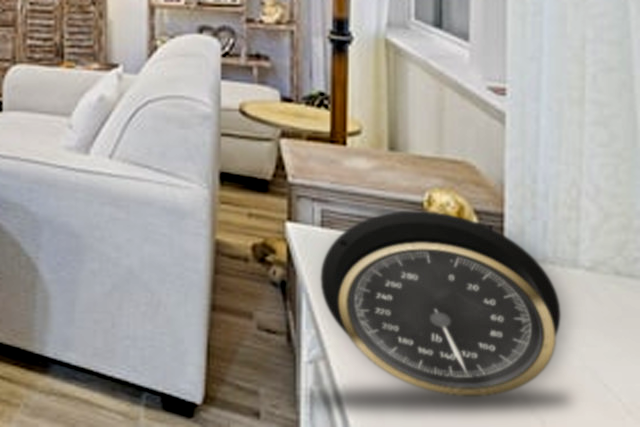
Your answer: 130 lb
